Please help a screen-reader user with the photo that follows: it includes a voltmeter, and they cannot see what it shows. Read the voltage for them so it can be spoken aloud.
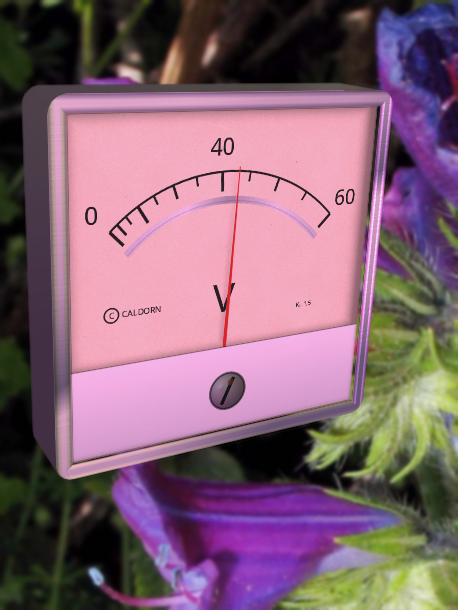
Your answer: 42.5 V
